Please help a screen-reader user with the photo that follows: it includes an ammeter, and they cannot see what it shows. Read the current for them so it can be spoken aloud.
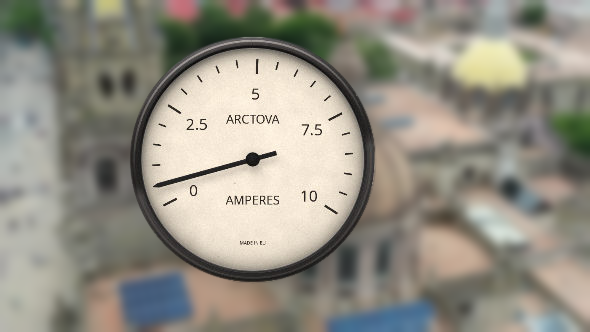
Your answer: 0.5 A
